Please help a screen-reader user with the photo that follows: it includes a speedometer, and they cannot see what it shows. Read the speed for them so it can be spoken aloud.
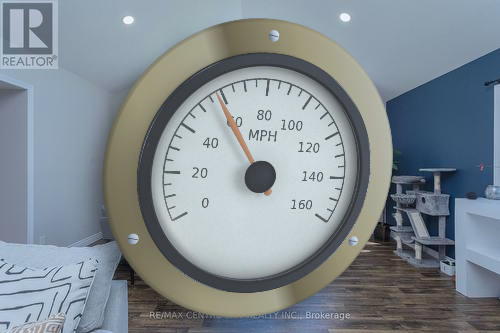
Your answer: 57.5 mph
